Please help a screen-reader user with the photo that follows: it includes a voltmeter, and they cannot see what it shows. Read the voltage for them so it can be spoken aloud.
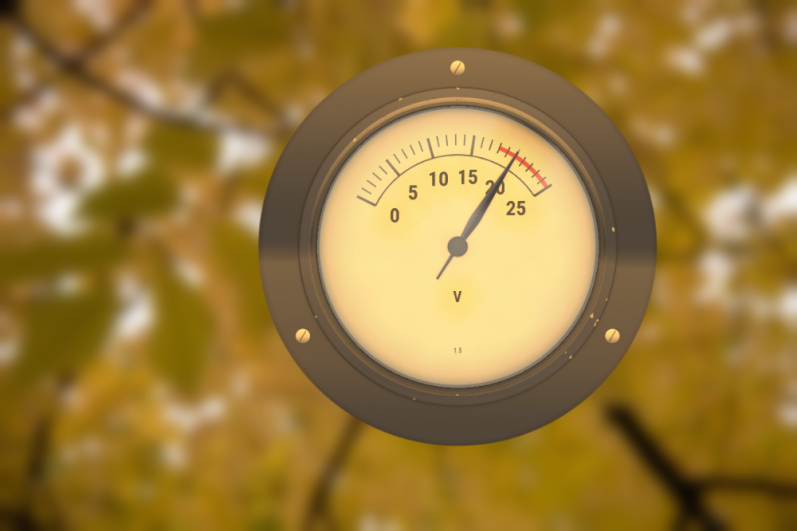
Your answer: 20 V
